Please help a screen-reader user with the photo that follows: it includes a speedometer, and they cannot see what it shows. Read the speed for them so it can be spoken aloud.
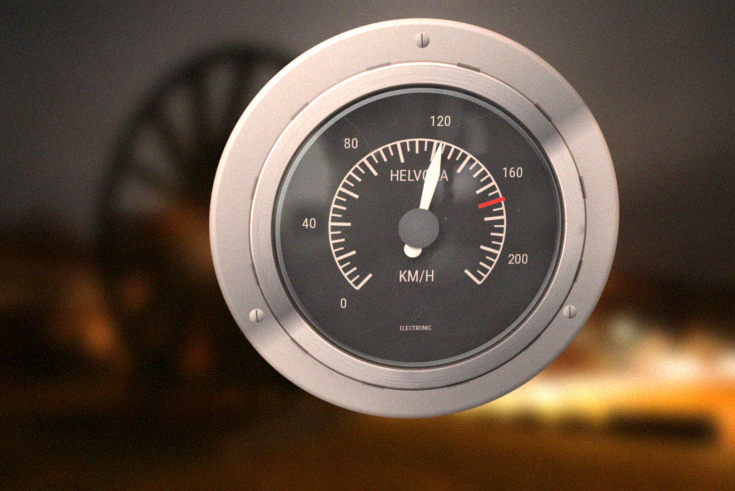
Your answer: 122.5 km/h
